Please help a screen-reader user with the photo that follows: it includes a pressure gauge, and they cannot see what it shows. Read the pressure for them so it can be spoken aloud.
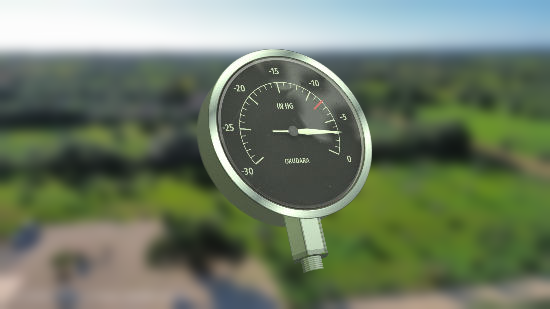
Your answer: -3 inHg
